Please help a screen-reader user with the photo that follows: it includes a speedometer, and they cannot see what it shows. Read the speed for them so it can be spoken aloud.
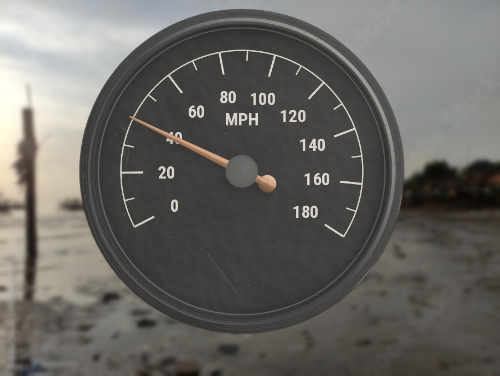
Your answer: 40 mph
